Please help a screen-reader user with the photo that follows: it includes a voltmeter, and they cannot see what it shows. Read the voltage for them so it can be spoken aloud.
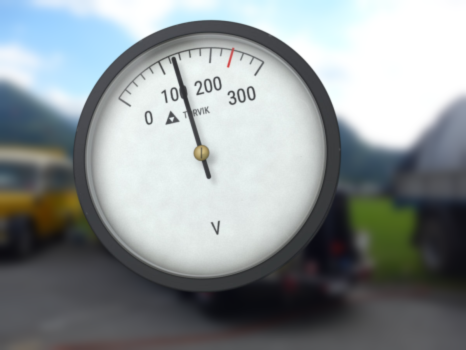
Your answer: 130 V
